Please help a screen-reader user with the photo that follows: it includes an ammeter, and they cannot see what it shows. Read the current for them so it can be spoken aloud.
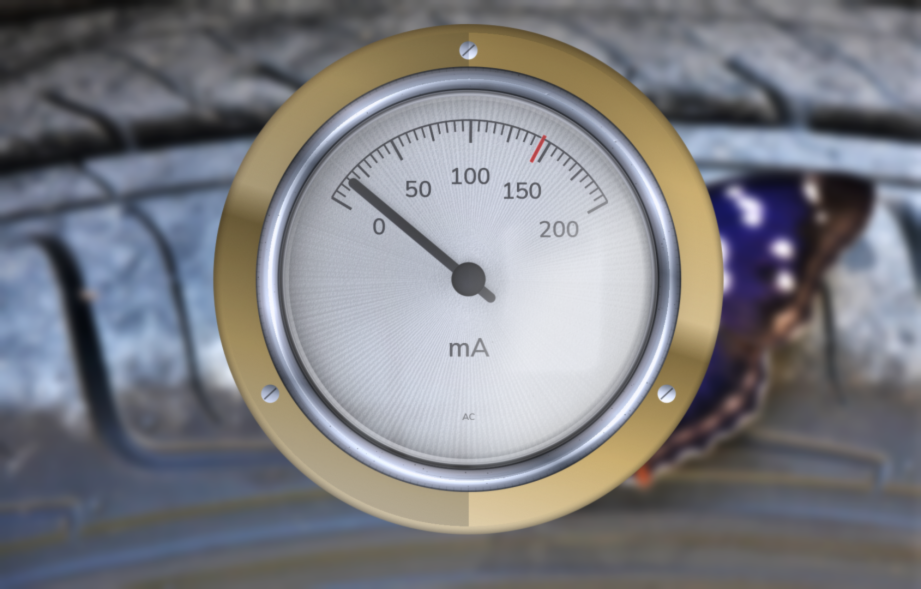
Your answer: 15 mA
